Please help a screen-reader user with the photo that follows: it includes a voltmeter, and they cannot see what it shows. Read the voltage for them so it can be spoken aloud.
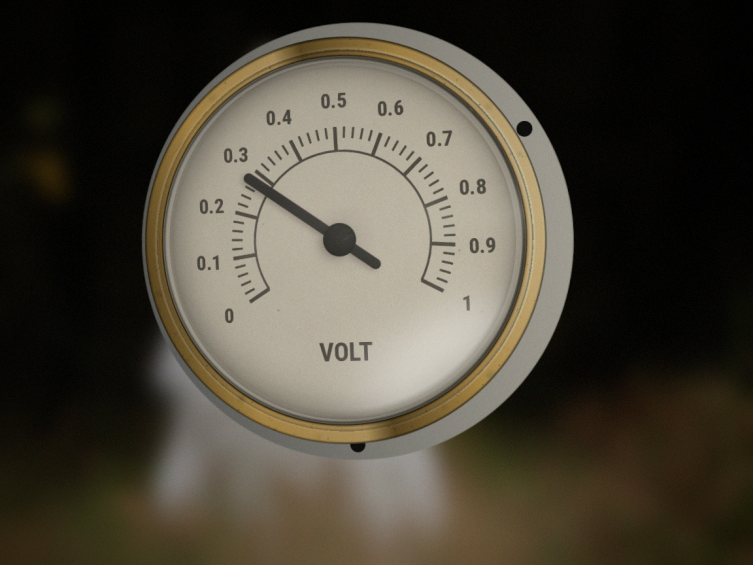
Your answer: 0.28 V
